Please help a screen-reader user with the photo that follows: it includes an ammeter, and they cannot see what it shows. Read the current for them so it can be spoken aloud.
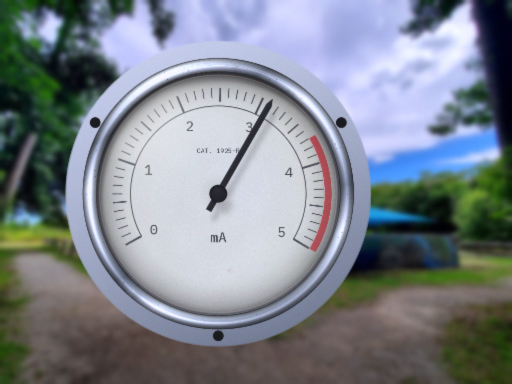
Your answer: 3.1 mA
